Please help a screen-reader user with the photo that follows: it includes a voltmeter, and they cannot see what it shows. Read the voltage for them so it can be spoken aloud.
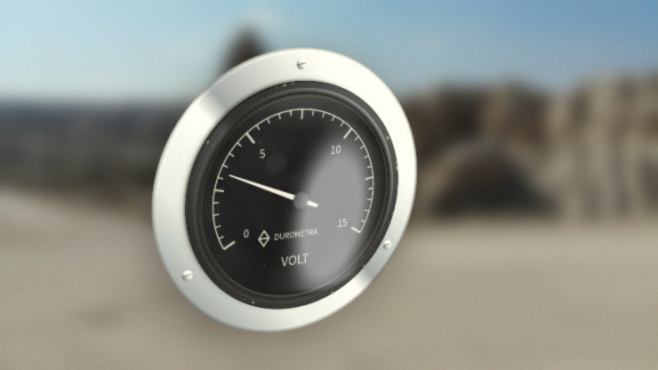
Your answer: 3.25 V
